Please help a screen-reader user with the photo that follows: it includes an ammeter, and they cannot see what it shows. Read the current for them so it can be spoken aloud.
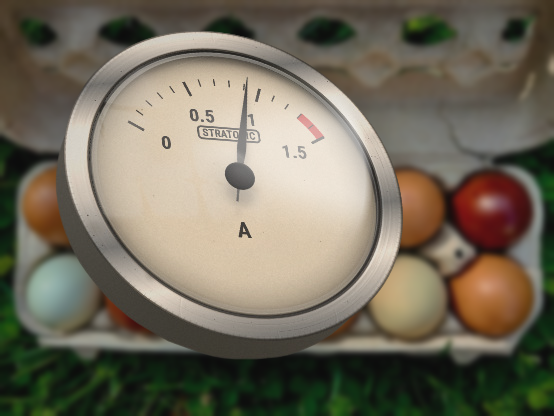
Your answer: 0.9 A
